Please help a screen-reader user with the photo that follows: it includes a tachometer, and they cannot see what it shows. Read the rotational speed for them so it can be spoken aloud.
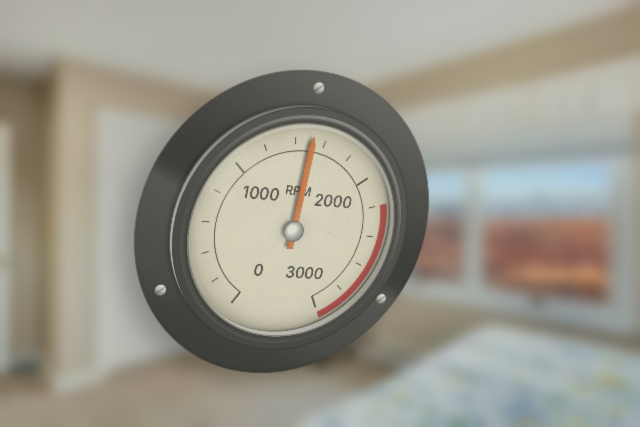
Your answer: 1500 rpm
